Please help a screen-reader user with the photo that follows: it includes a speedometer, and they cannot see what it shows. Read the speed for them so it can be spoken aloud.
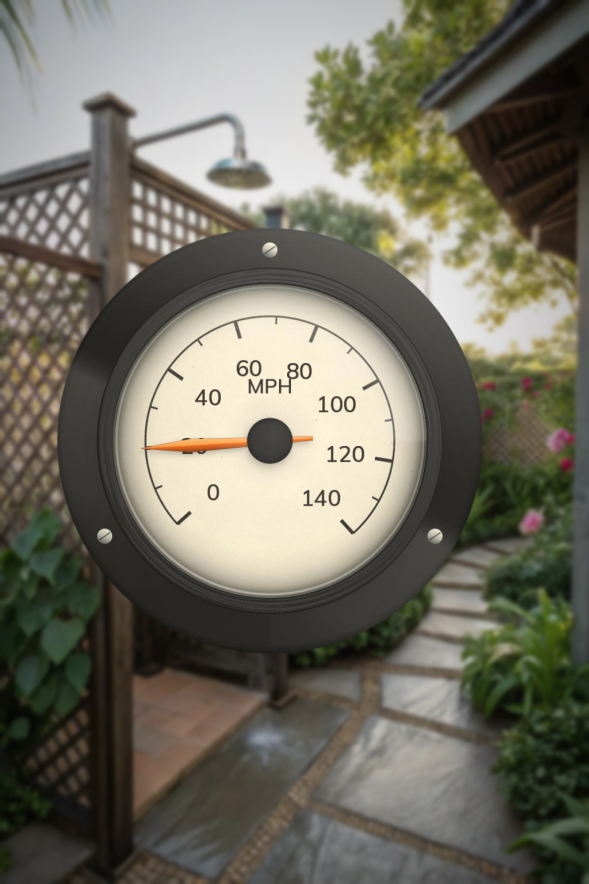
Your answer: 20 mph
